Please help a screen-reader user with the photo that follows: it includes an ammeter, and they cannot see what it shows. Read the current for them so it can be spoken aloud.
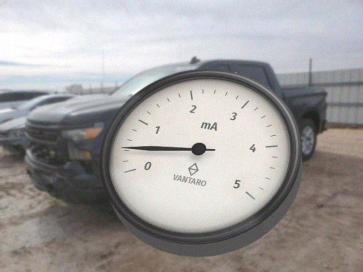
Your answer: 0.4 mA
